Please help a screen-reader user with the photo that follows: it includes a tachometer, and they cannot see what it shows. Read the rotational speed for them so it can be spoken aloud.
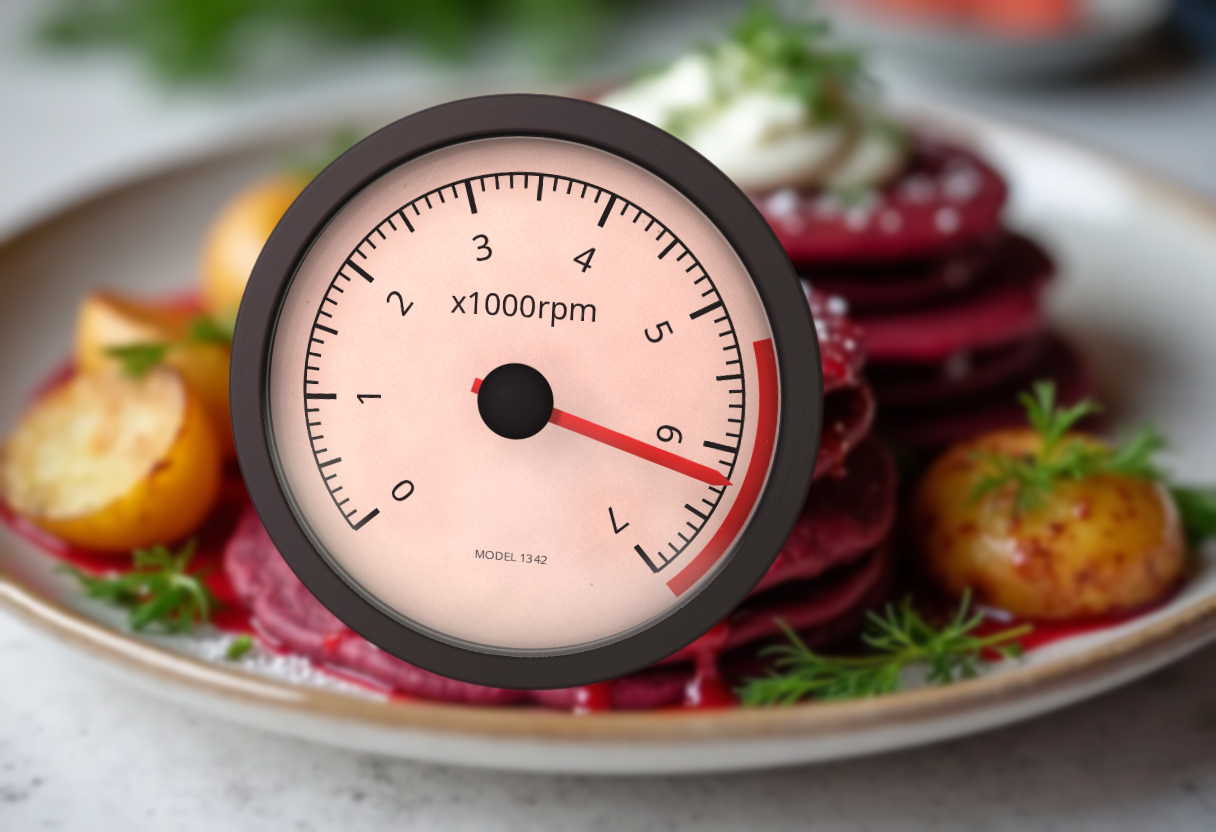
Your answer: 6200 rpm
